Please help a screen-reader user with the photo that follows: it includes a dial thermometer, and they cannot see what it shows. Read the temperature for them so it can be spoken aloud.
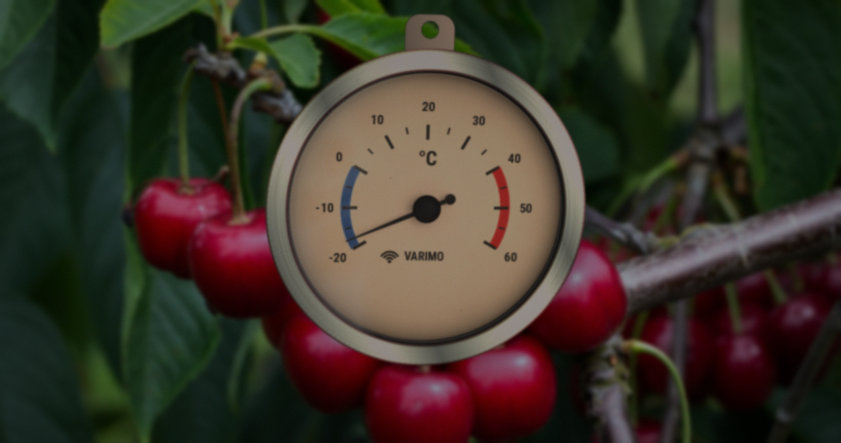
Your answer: -17.5 °C
